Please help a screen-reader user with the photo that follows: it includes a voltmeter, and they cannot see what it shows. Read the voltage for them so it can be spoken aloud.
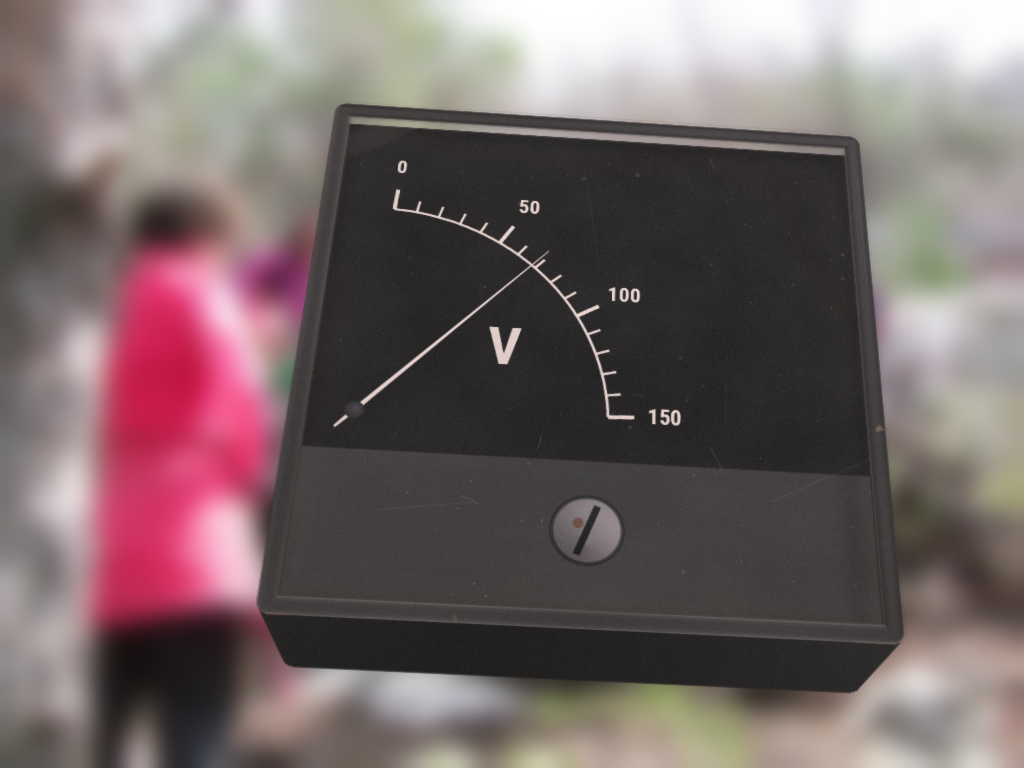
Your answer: 70 V
